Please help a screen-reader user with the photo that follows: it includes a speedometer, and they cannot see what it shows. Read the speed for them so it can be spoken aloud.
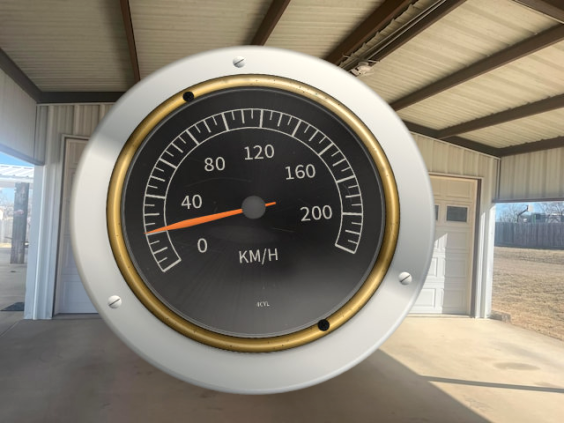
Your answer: 20 km/h
